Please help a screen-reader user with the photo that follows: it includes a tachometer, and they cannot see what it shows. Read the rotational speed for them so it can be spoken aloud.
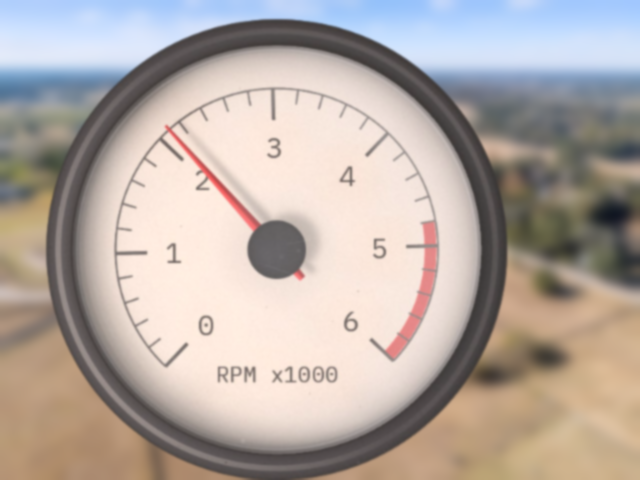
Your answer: 2100 rpm
